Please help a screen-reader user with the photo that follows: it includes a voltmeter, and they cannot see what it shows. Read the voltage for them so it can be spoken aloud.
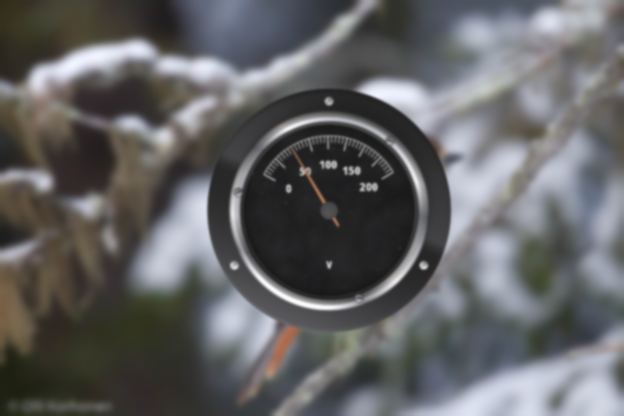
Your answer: 50 V
